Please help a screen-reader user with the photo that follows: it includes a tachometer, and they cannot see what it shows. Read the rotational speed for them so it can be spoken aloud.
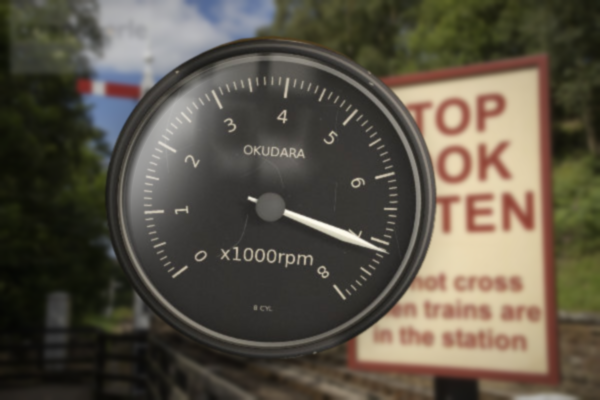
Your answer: 7100 rpm
